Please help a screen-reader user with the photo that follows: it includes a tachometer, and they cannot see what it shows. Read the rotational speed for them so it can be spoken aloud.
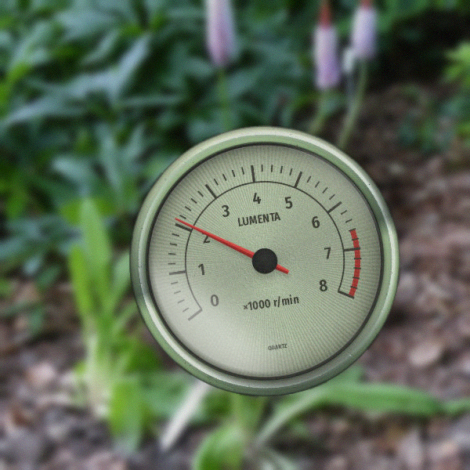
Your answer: 2100 rpm
